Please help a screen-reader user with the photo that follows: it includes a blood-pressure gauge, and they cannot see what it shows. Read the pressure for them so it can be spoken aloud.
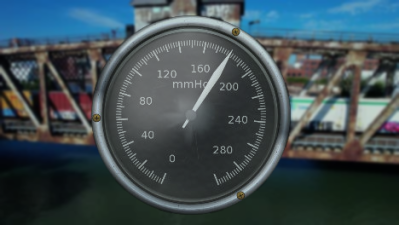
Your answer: 180 mmHg
